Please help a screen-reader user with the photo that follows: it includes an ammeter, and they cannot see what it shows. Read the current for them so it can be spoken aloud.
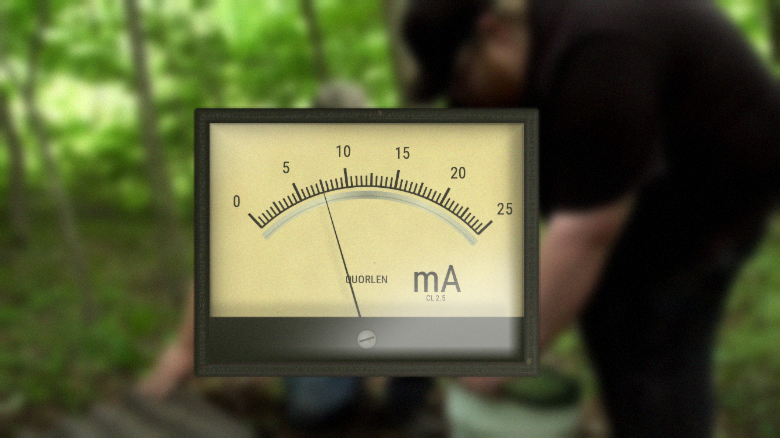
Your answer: 7.5 mA
